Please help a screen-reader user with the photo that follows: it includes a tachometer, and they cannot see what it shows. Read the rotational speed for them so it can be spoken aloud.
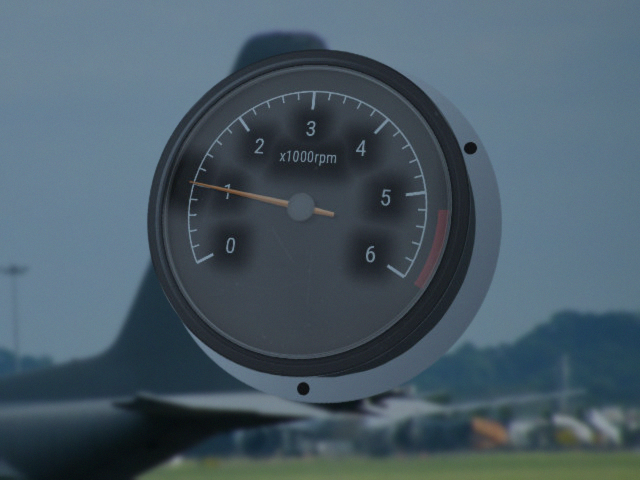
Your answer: 1000 rpm
